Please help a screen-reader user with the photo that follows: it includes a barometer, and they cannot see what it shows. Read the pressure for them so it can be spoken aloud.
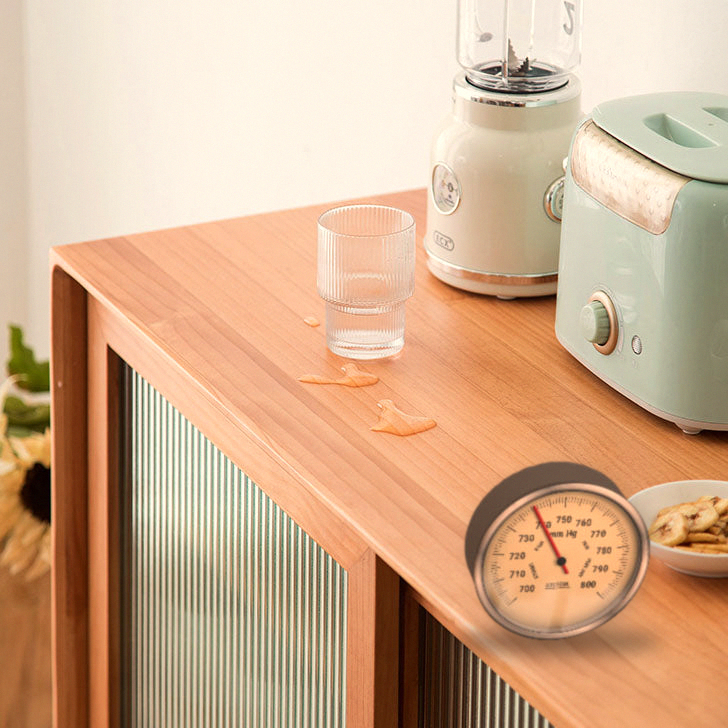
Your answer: 740 mmHg
